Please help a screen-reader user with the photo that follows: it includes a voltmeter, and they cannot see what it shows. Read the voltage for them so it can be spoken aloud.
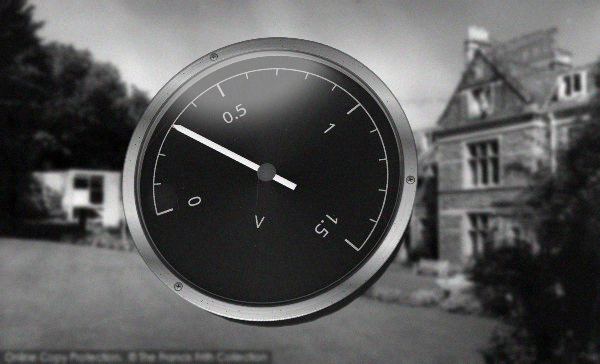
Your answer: 0.3 V
